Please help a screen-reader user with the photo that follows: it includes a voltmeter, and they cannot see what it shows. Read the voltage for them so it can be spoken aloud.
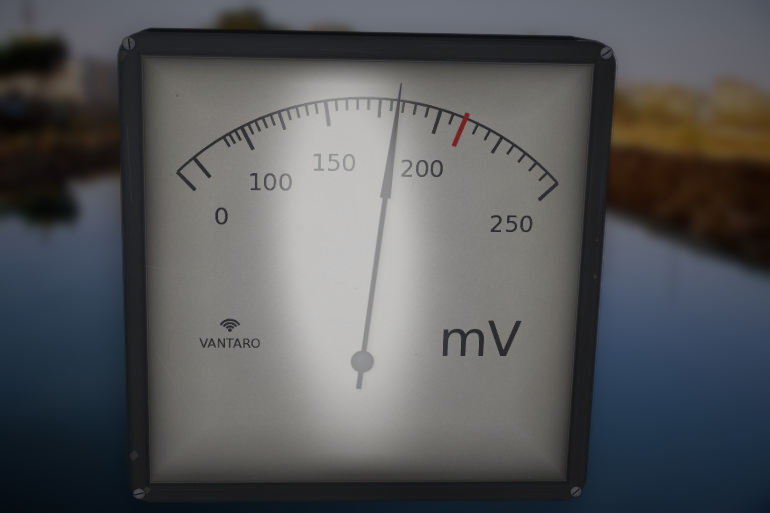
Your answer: 182.5 mV
